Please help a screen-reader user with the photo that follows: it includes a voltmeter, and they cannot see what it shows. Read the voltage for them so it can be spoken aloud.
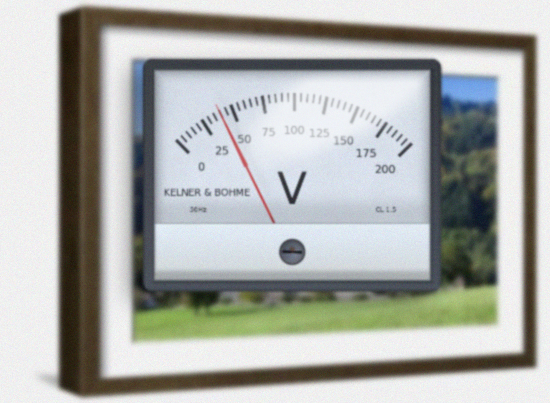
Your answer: 40 V
